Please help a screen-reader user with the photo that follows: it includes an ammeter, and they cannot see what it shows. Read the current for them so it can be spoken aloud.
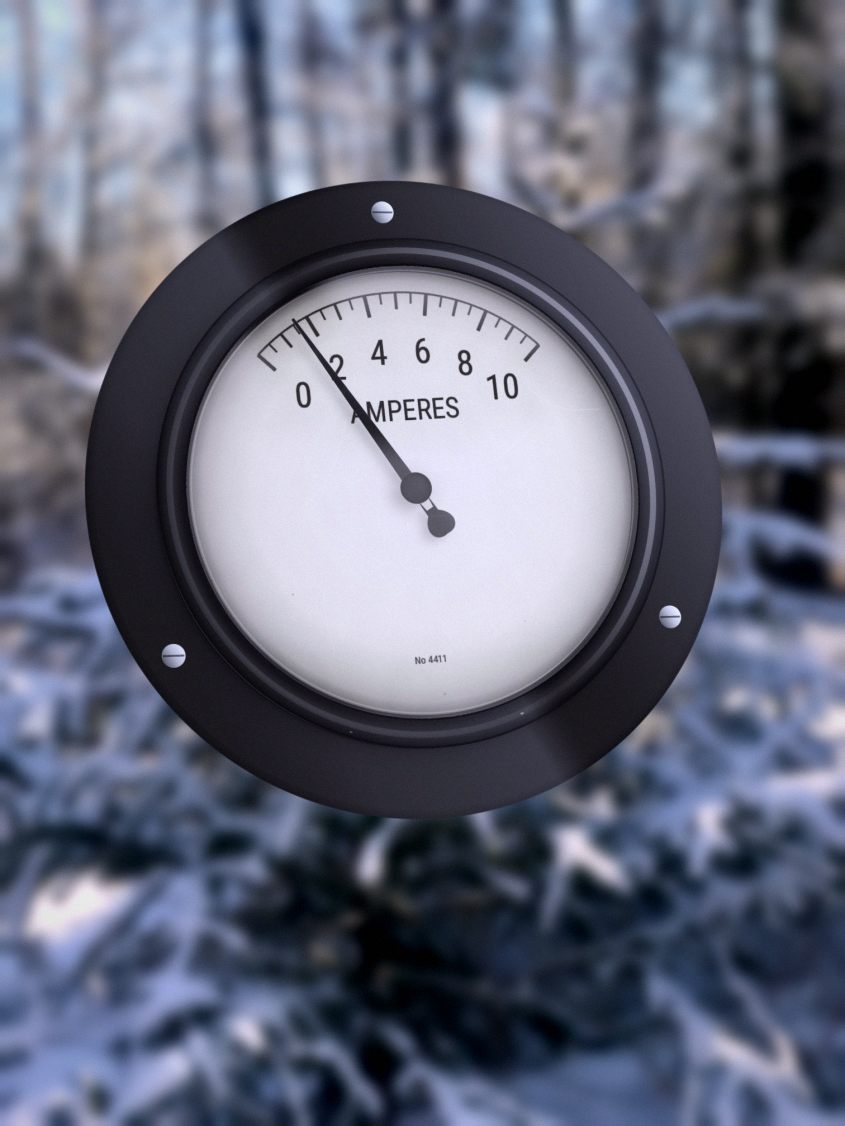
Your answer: 1.5 A
